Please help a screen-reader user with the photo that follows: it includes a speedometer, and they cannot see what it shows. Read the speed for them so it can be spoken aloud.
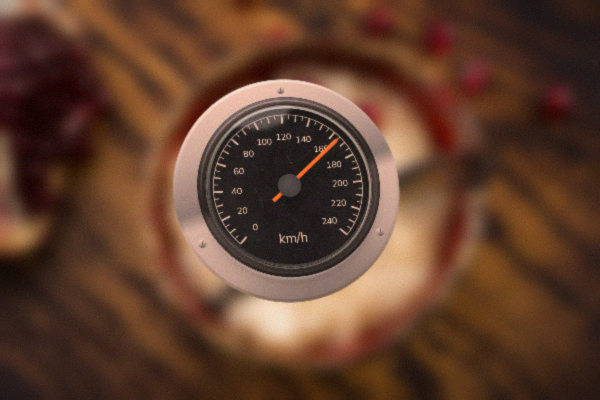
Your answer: 165 km/h
